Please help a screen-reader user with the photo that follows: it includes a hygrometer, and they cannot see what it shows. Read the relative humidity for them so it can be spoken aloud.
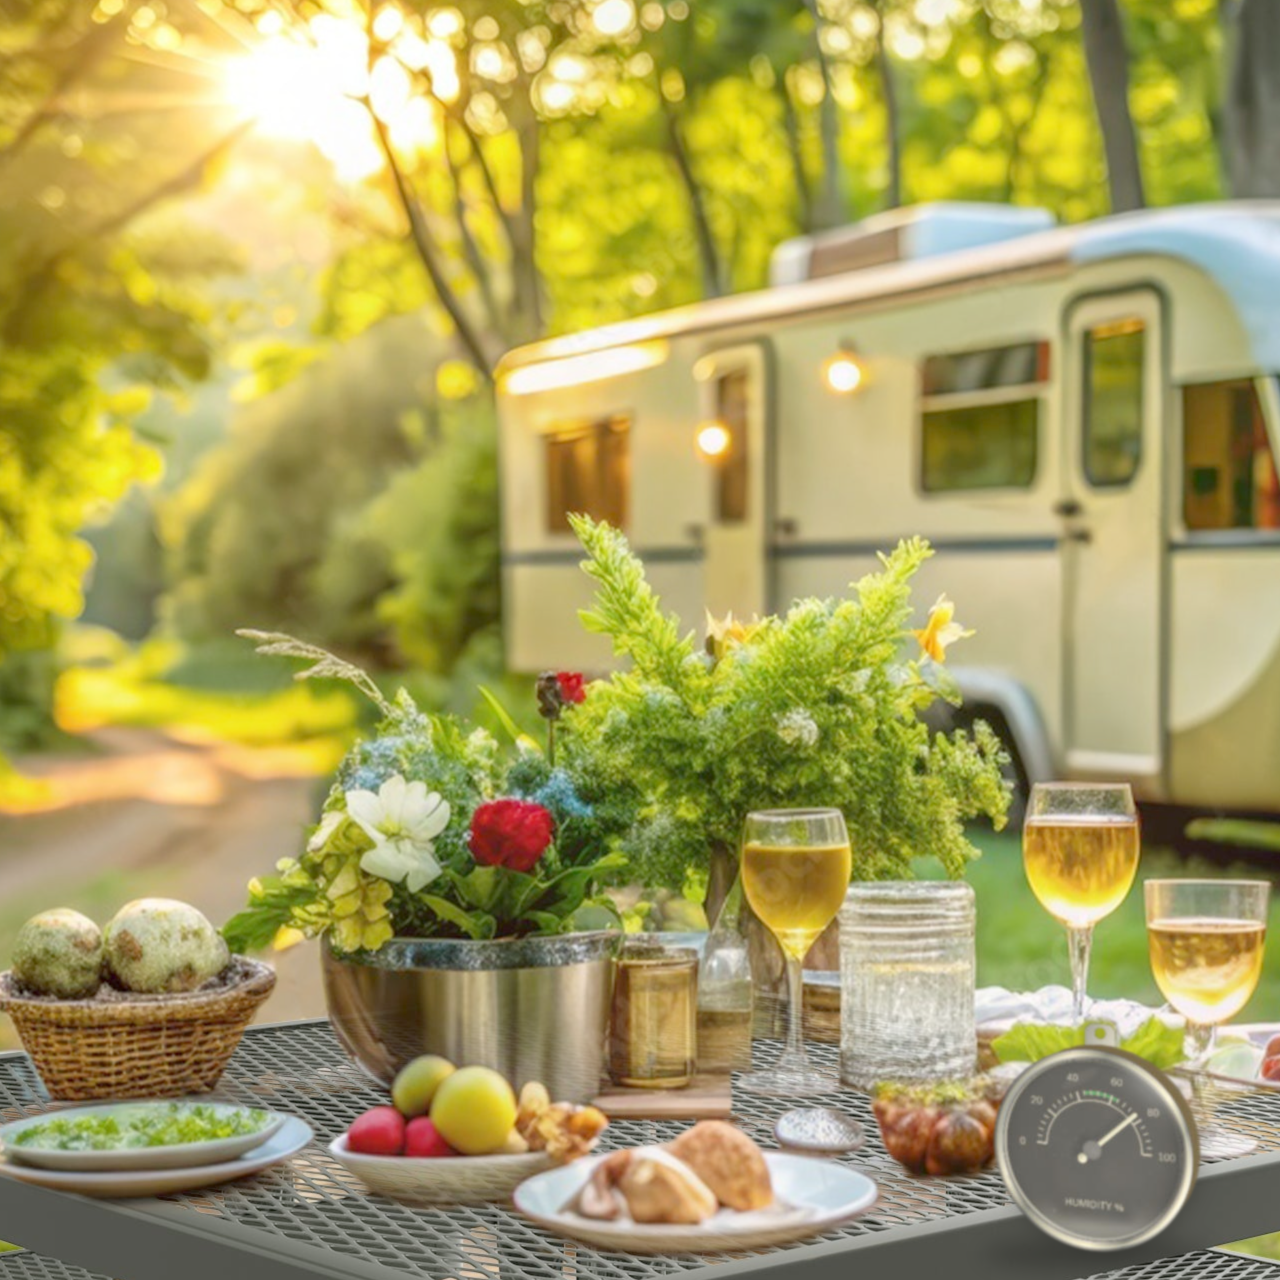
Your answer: 76 %
